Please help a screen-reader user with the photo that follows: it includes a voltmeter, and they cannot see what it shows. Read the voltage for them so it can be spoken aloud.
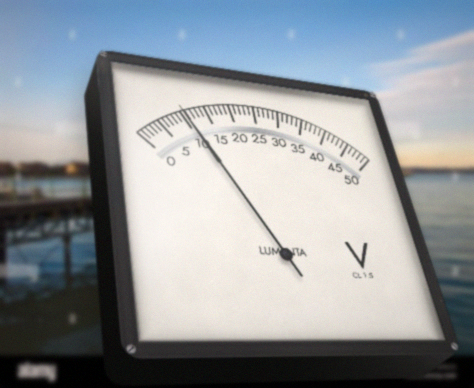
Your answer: 10 V
